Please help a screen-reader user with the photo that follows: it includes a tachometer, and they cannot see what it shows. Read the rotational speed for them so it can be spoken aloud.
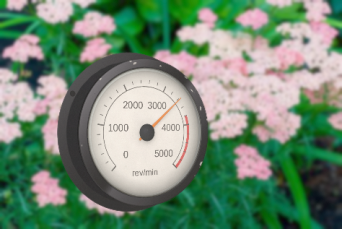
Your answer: 3400 rpm
